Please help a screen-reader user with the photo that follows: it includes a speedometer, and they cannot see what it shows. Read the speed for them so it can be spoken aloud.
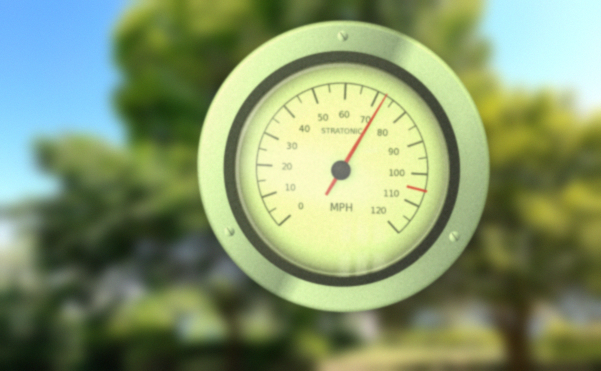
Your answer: 72.5 mph
